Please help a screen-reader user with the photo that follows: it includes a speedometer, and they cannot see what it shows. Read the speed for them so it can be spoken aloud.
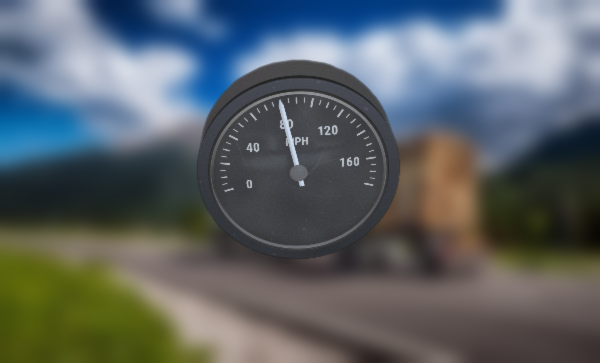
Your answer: 80 mph
